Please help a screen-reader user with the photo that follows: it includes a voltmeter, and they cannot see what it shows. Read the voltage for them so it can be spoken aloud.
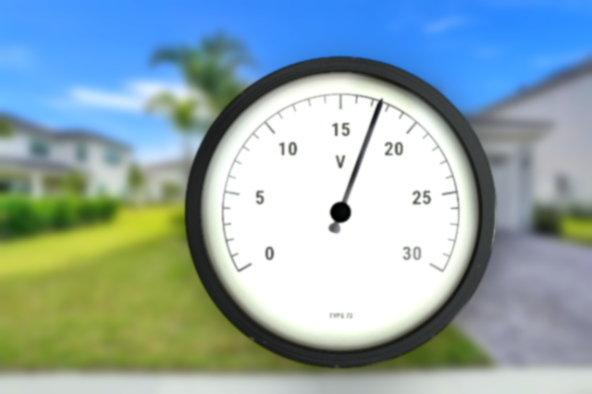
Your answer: 17.5 V
